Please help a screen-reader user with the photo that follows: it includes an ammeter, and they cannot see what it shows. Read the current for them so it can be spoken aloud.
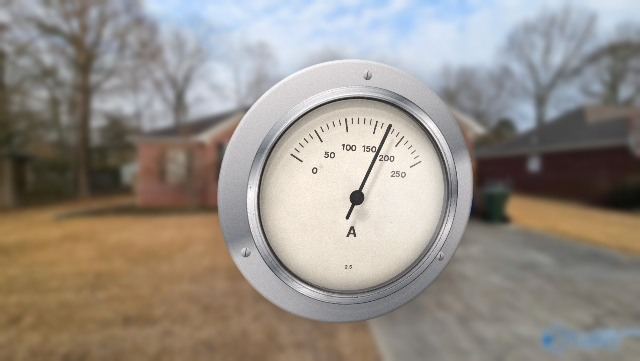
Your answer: 170 A
